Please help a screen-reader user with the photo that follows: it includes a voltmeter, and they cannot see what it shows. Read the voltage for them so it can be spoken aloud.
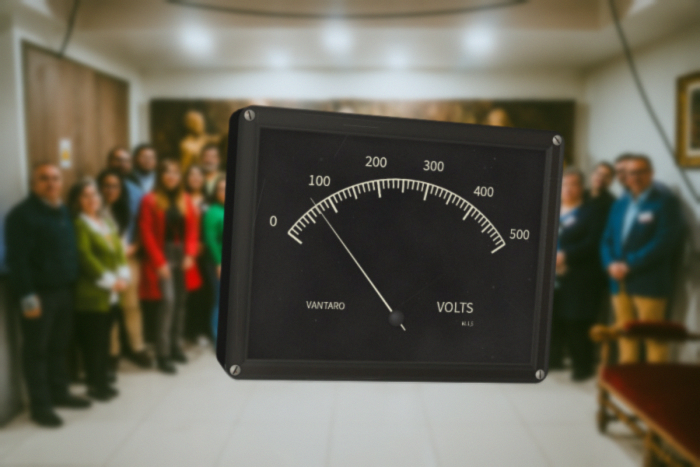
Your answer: 70 V
